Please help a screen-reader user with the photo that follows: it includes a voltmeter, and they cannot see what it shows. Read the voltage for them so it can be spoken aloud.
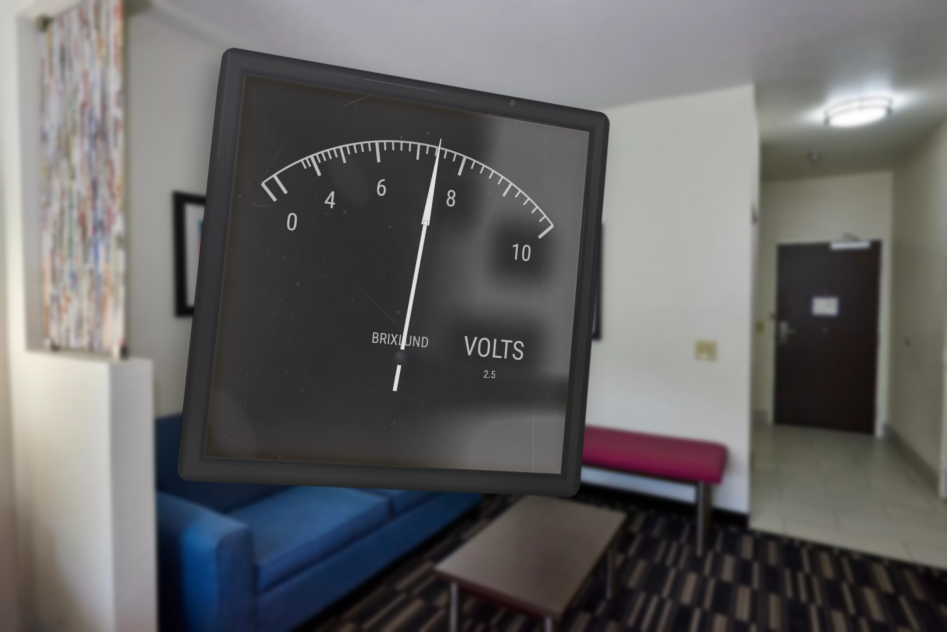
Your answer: 7.4 V
